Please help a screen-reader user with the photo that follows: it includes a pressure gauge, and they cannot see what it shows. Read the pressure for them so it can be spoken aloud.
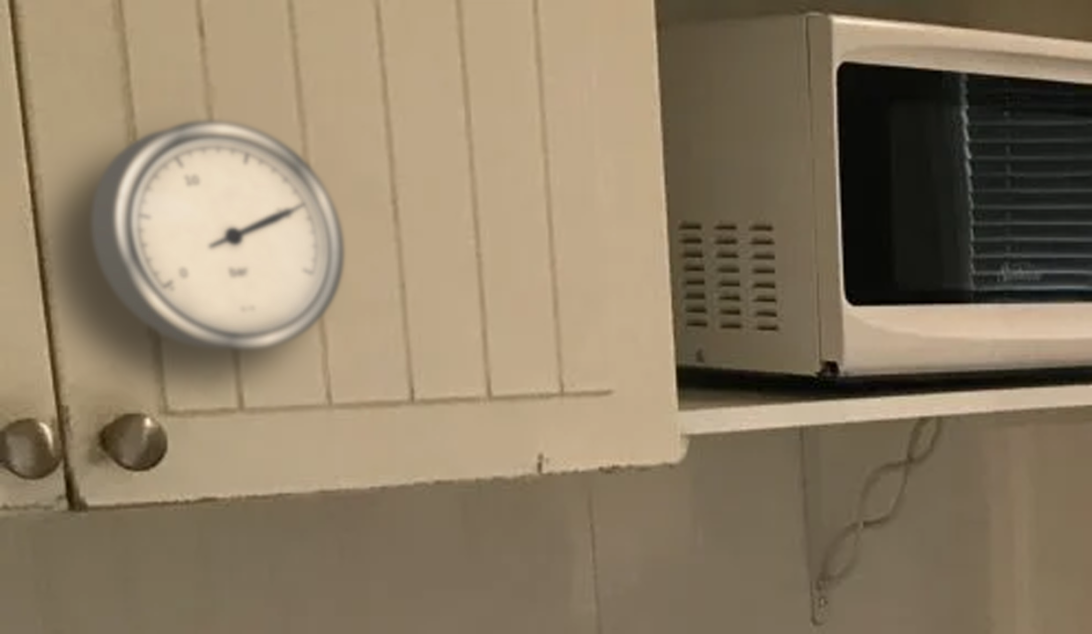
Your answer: 20 bar
